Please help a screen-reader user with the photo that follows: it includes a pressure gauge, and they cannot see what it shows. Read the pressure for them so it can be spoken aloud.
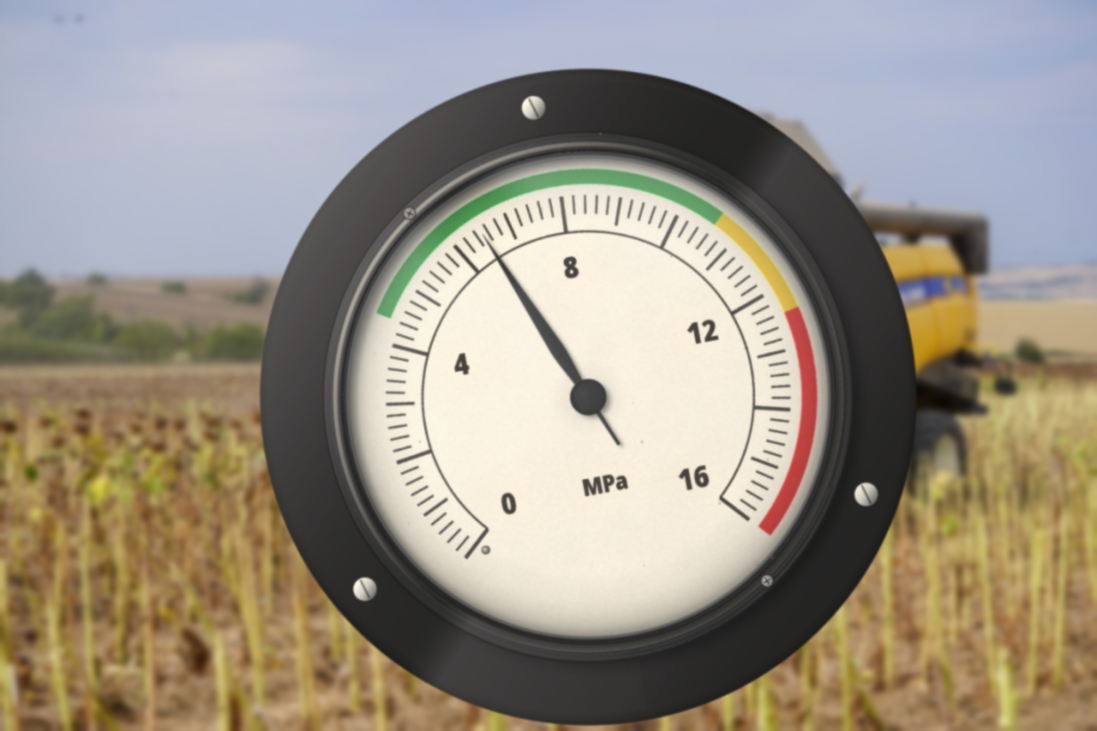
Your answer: 6.5 MPa
